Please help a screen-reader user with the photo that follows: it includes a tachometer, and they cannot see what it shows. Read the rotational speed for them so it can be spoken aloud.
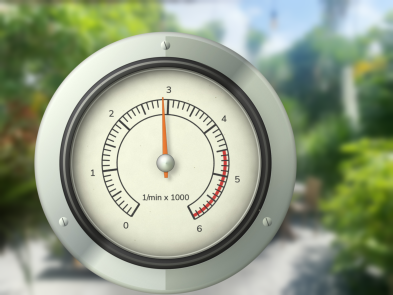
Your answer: 2900 rpm
